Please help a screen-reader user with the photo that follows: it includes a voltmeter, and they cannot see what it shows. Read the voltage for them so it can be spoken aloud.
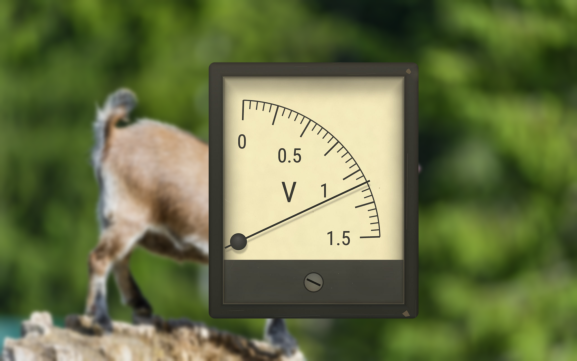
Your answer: 1.1 V
